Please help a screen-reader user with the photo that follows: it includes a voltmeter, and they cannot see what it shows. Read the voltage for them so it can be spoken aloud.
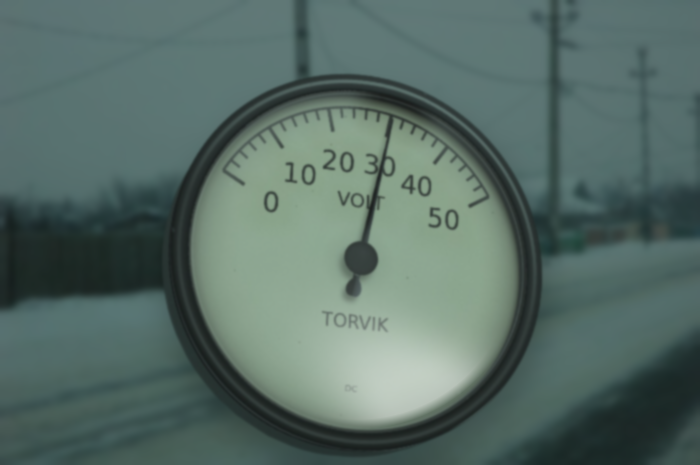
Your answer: 30 V
